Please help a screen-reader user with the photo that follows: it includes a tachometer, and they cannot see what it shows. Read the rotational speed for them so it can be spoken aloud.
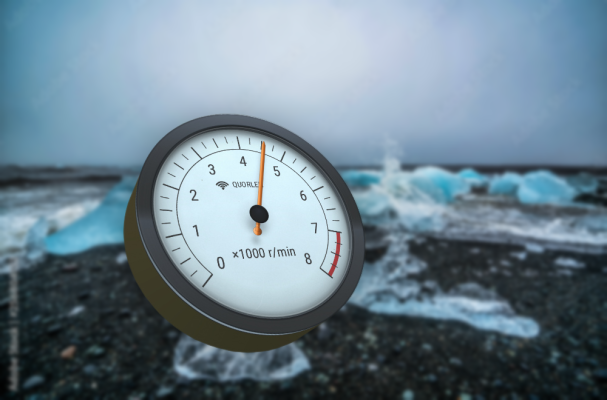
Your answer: 4500 rpm
